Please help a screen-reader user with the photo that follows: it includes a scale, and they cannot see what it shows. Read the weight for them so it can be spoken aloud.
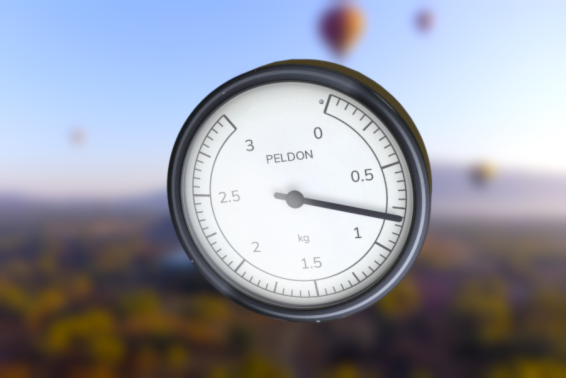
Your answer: 0.8 kg
